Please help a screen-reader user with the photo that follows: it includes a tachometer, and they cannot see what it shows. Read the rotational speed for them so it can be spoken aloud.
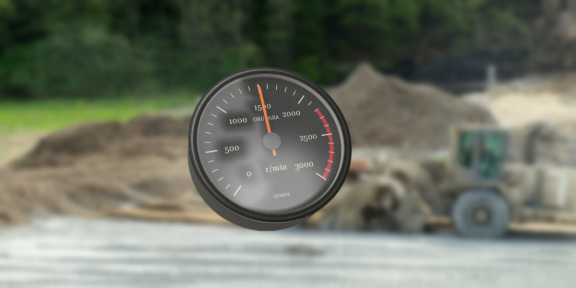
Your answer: 1500 rpm
